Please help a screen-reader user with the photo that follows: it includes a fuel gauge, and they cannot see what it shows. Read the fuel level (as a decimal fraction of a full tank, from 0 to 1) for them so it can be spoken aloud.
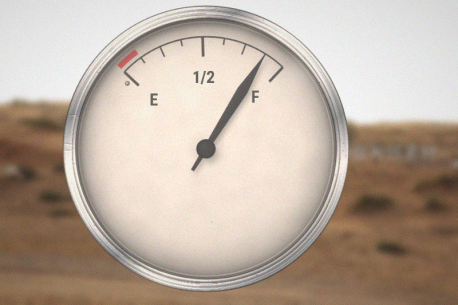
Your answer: 0.875
